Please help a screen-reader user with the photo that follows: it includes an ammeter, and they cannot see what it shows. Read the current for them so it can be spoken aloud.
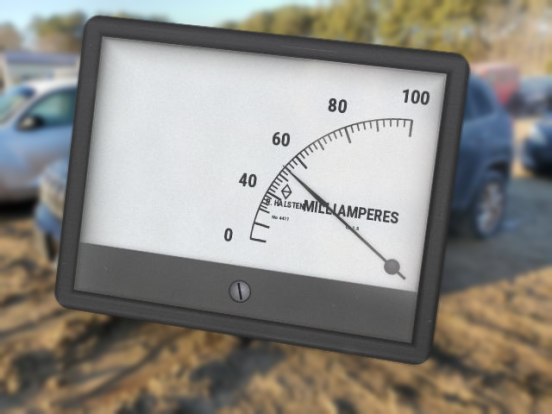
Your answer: 54 mA
